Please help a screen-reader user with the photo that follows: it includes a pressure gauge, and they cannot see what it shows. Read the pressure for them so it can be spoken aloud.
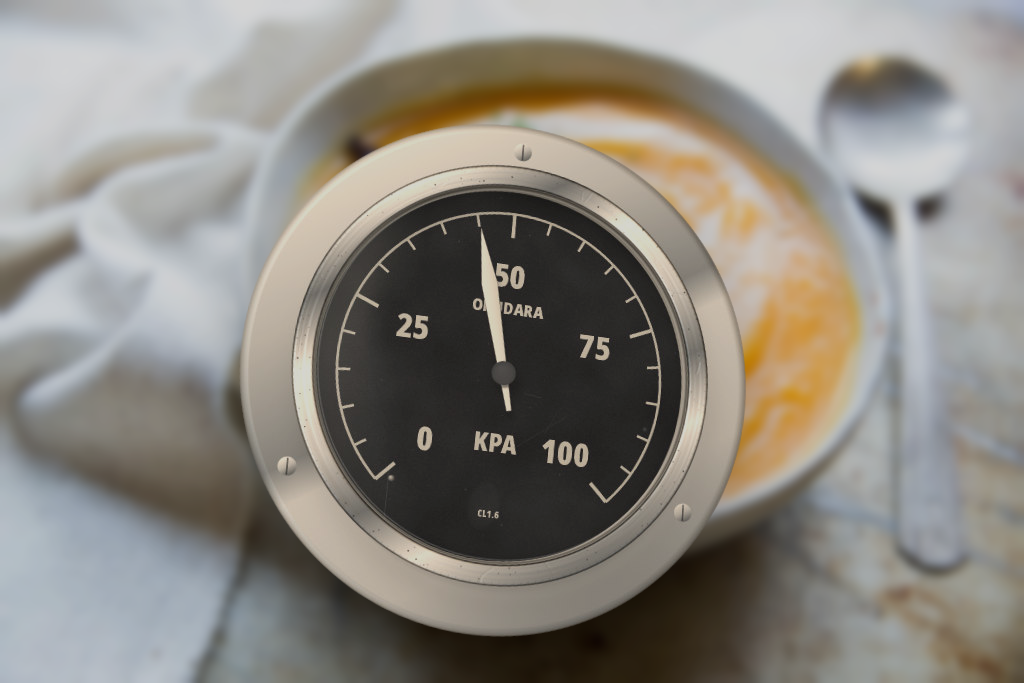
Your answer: 45 kPa
